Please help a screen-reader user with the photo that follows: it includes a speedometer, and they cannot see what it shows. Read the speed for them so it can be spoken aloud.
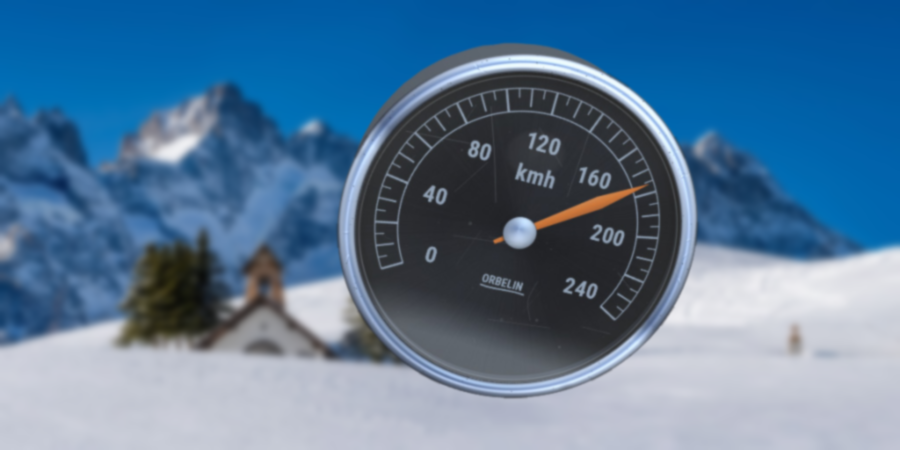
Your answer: 175 km/h
